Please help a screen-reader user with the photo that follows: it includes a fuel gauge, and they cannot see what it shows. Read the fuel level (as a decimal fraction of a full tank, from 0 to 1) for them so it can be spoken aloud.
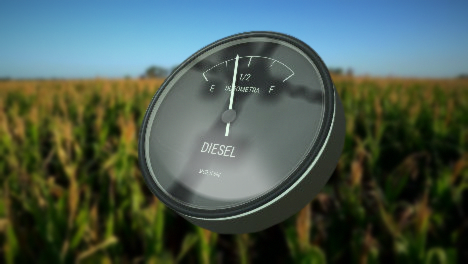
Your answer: 0.375
